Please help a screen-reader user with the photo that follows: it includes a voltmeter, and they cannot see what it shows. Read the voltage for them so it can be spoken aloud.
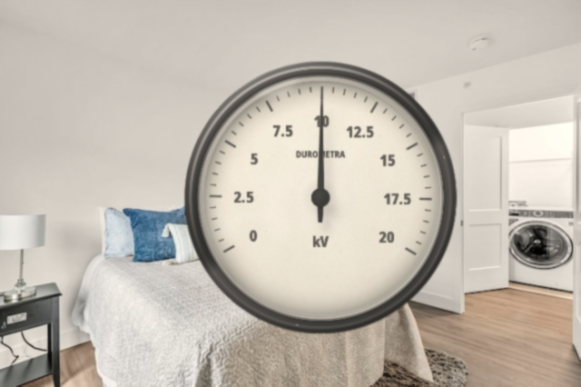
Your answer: 10 kV
